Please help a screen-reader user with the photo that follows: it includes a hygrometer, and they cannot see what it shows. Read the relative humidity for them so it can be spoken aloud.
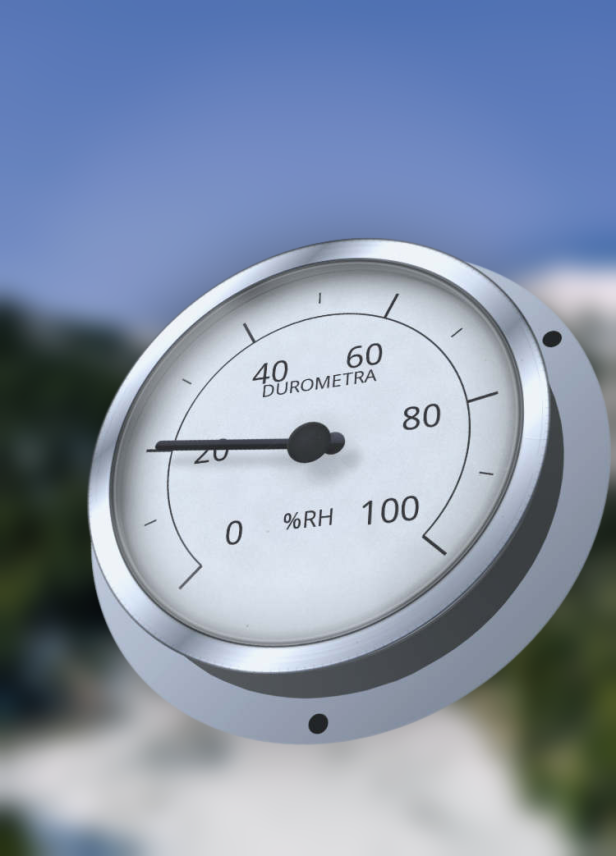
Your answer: 20 %
